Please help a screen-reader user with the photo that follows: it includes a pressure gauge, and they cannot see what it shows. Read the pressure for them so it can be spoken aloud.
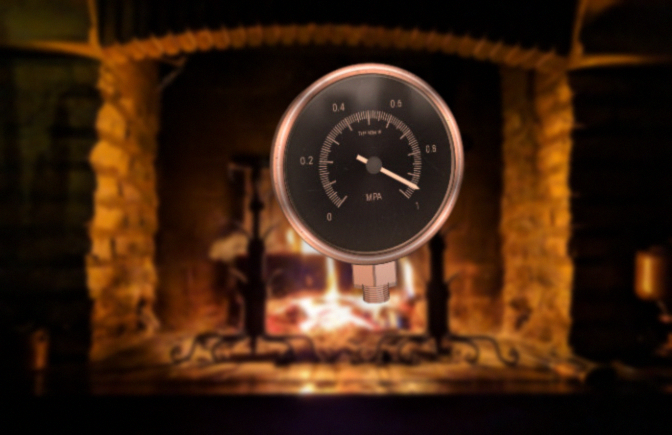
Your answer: 0.95 MPa
